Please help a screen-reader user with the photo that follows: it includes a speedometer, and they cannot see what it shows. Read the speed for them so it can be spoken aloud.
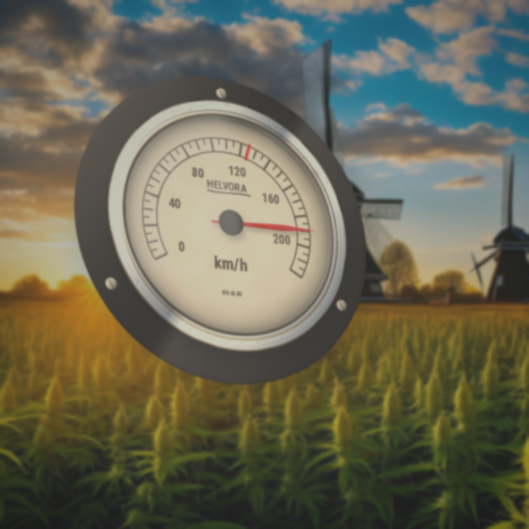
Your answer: 190 km/h
